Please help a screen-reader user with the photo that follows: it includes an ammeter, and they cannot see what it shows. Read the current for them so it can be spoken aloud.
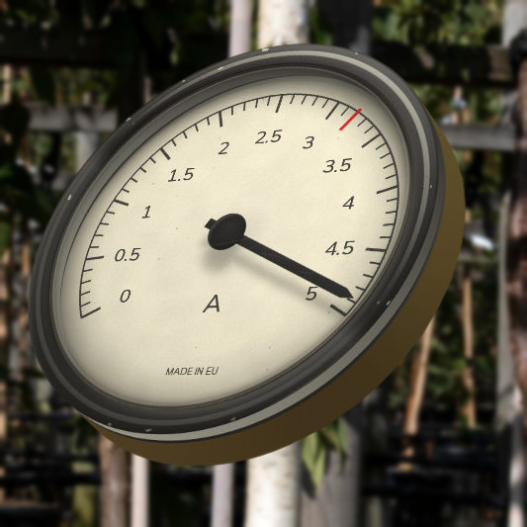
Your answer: 4.9 A
